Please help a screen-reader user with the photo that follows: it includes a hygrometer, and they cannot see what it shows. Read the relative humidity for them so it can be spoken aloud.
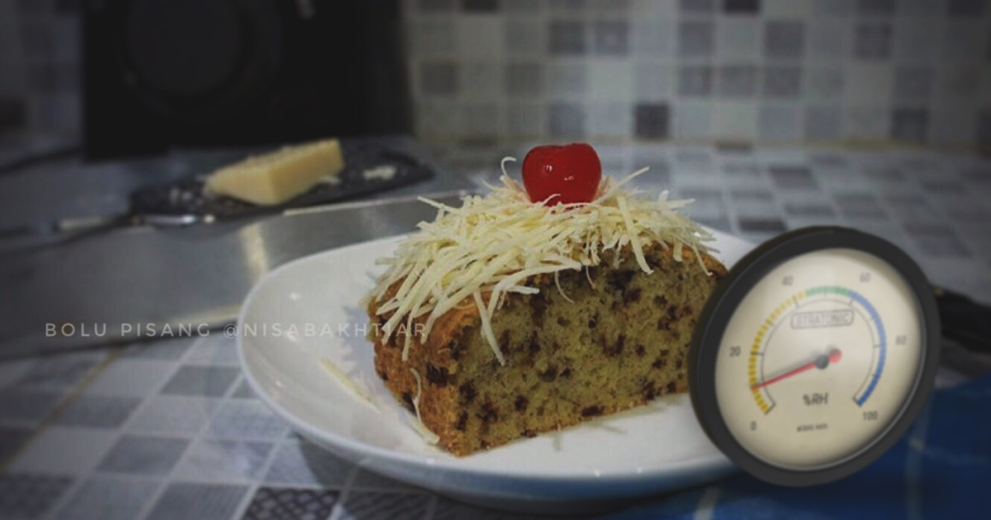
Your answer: 10 %
